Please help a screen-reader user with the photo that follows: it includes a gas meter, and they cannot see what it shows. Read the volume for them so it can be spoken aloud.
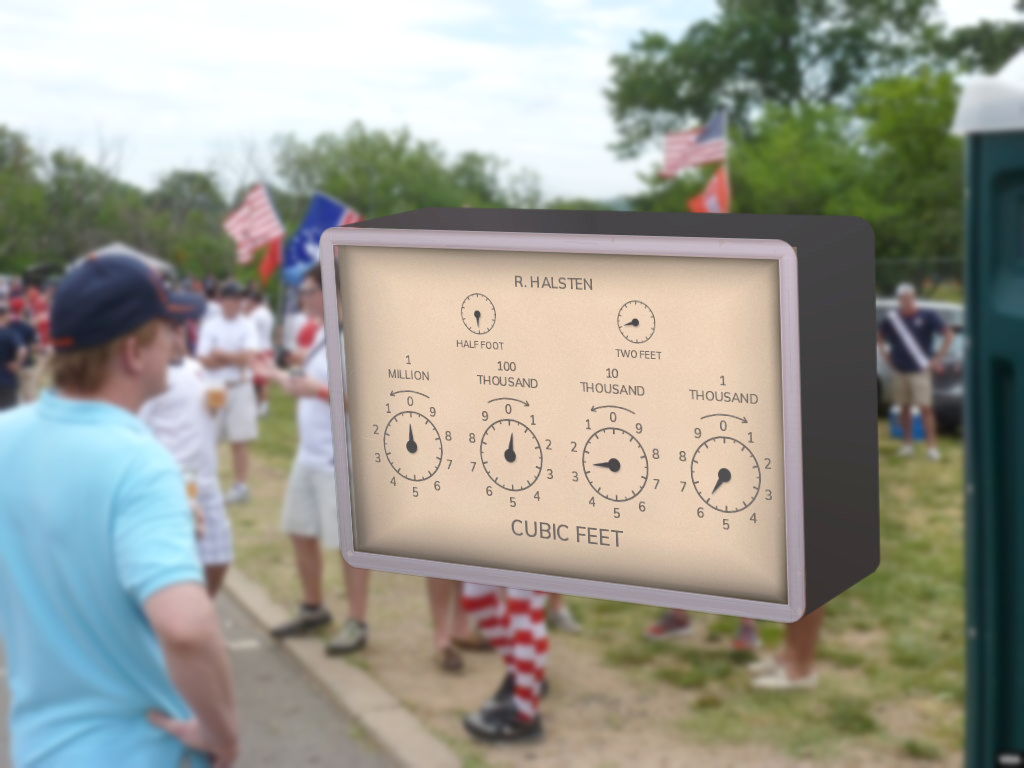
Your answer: 2600 ft³
